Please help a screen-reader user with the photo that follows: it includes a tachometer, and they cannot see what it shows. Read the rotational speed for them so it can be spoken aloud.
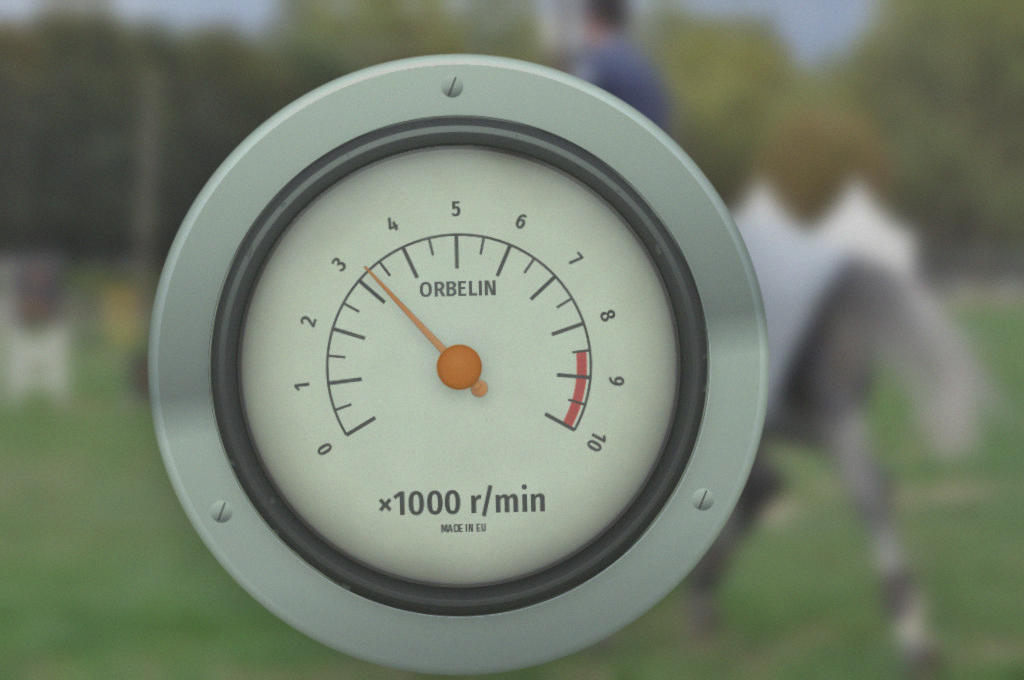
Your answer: 3250 rpm
